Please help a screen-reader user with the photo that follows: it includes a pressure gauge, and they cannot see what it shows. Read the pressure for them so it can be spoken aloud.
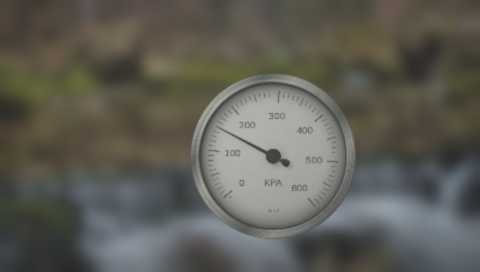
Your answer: 150 kPa
